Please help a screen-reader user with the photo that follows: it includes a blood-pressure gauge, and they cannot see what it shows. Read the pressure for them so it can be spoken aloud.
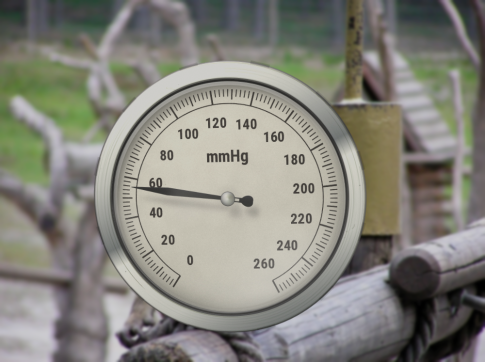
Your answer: 56 mmHg
